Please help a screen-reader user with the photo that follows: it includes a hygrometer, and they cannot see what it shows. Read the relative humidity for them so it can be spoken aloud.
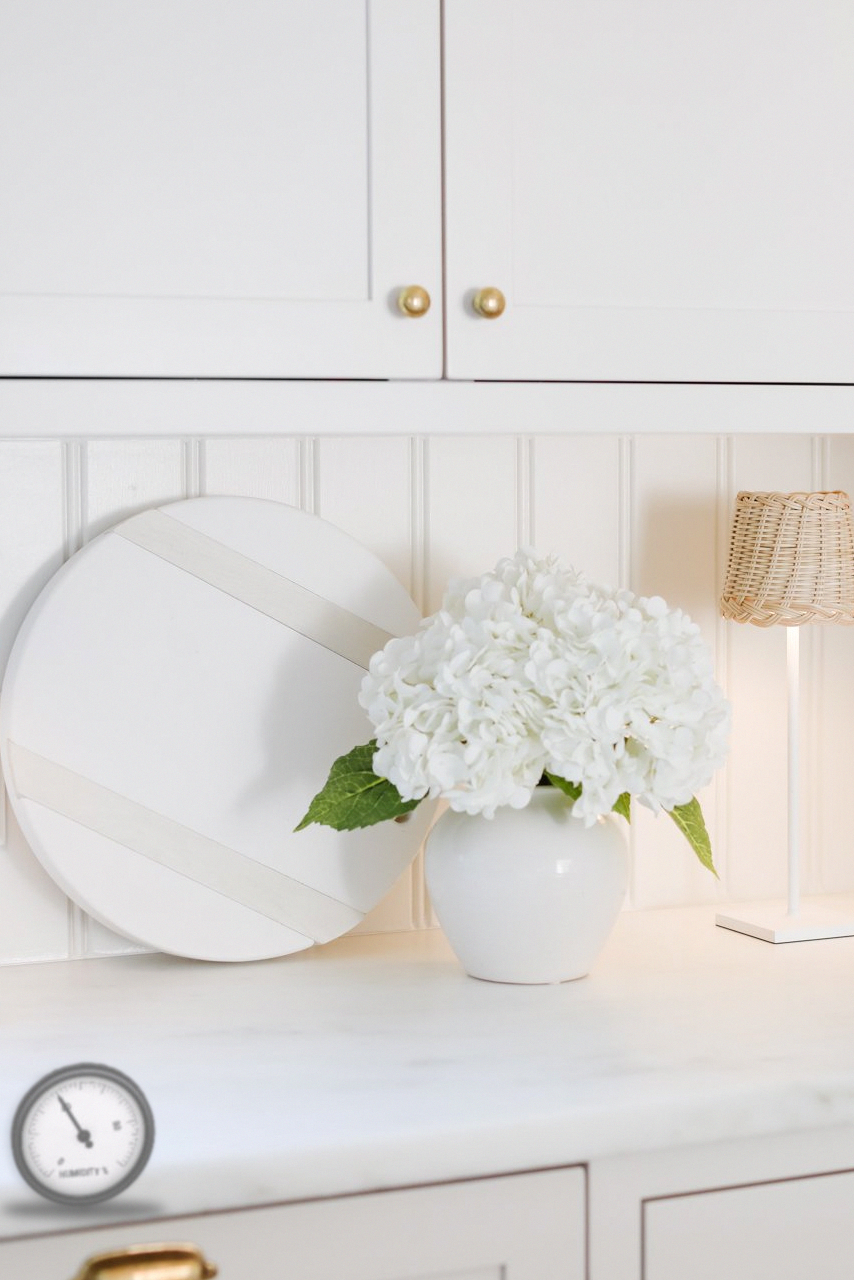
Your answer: 40 %
